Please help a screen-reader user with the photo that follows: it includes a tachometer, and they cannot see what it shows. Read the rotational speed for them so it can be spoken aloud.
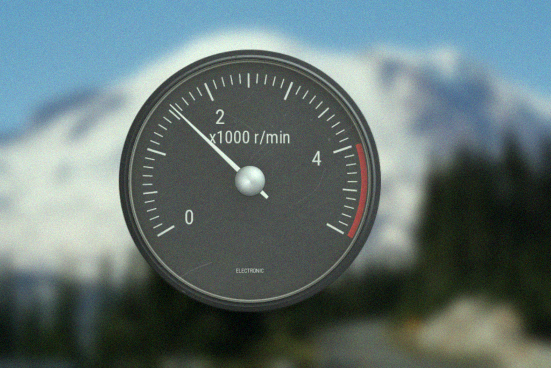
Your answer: 1550 rpm
